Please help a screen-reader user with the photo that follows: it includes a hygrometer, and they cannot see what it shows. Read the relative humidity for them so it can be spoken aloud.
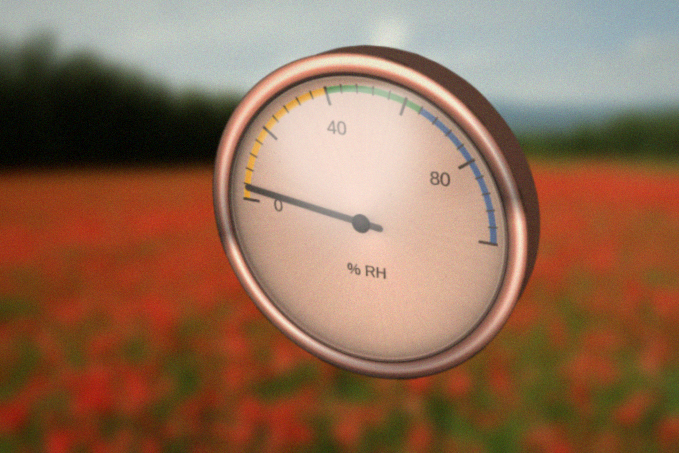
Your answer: 4 %
